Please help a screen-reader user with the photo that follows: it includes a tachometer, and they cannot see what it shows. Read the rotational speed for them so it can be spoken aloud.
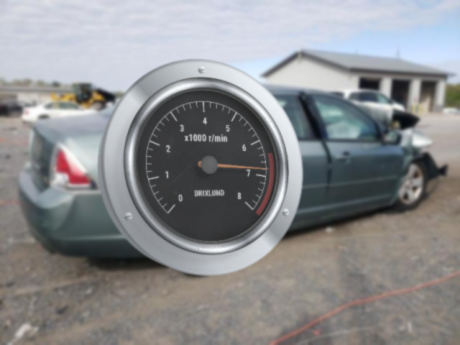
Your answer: 6800 rpm
